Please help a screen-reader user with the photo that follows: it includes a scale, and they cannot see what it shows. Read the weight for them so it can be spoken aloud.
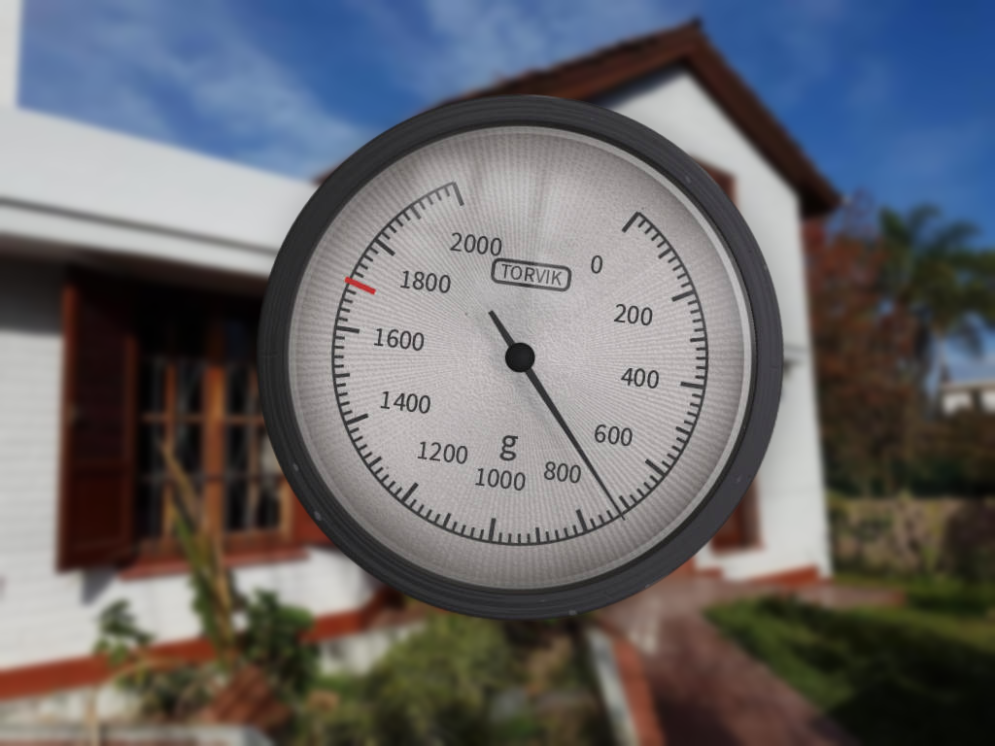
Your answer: 720 g
